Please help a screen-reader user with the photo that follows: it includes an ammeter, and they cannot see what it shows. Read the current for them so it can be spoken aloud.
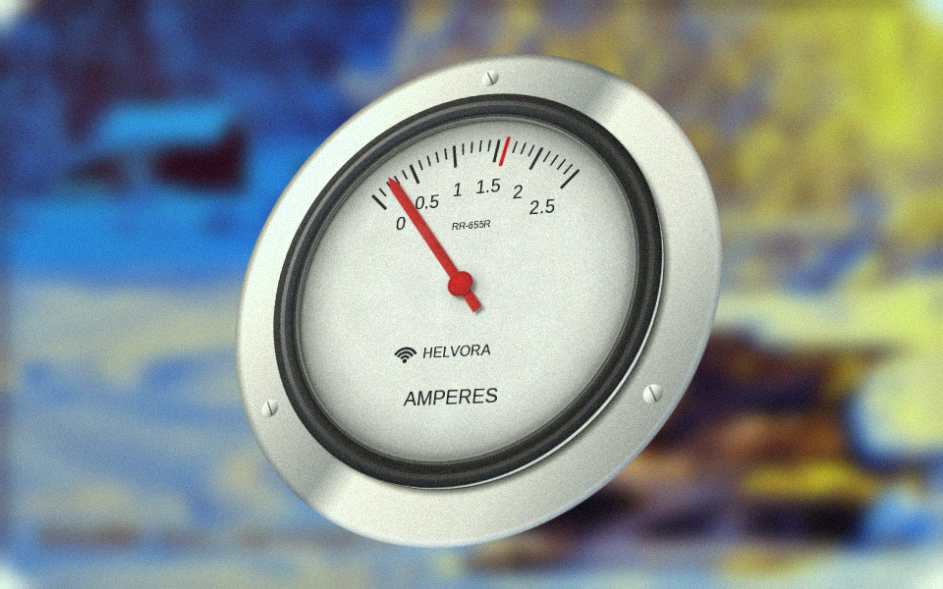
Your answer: 0.25 A
